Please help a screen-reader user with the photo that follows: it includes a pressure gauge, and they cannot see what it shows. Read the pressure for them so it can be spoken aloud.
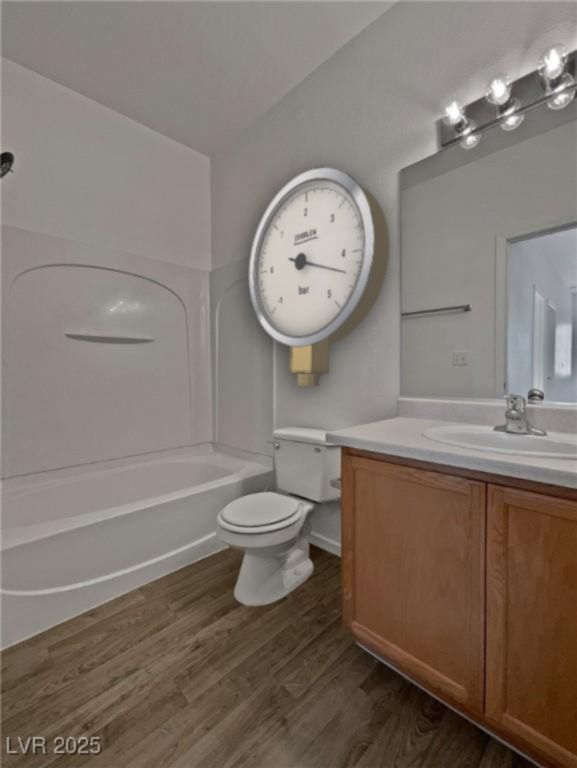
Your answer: 4.4 bar
